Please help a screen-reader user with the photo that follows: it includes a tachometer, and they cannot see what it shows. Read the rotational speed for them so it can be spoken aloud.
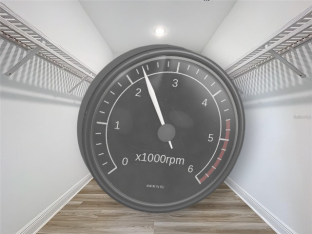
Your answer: 2300 rpm
